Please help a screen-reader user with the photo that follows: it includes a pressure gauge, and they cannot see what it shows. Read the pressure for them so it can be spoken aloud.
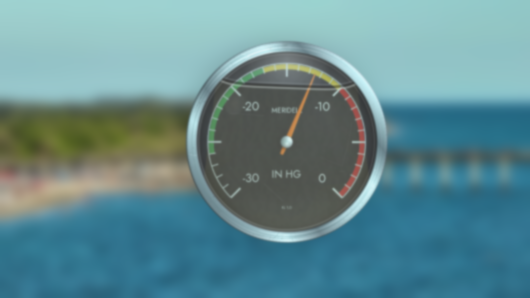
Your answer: -12.5 inHg
